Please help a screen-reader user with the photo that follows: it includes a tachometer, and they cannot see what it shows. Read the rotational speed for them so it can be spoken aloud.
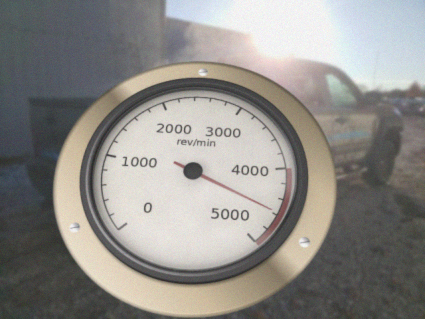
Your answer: 4600 rpm
